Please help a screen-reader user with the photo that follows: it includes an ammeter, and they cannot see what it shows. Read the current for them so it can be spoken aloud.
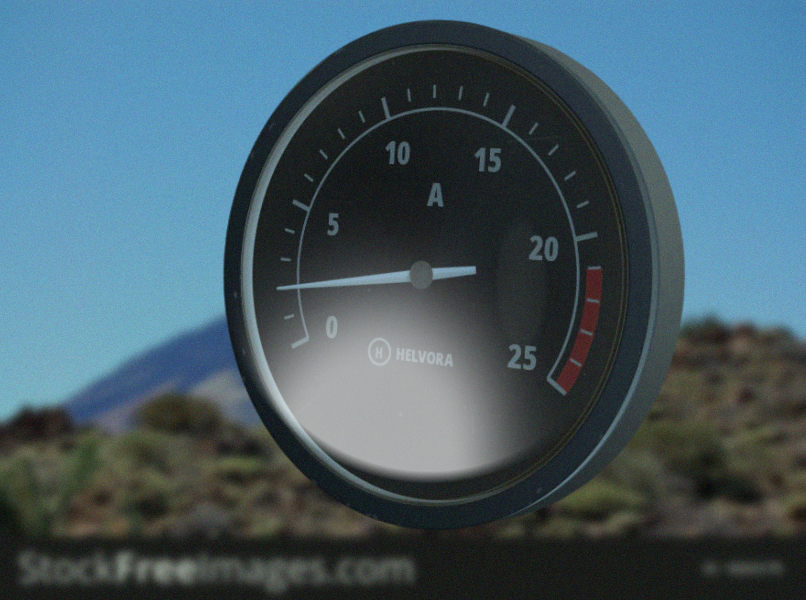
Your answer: 2 A
